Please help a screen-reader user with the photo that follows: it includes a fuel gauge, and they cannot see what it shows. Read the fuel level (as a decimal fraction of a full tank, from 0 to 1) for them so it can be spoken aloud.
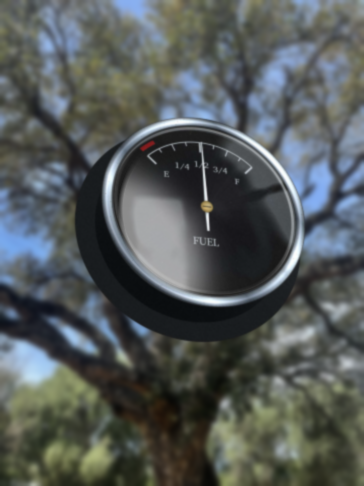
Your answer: 0.5
